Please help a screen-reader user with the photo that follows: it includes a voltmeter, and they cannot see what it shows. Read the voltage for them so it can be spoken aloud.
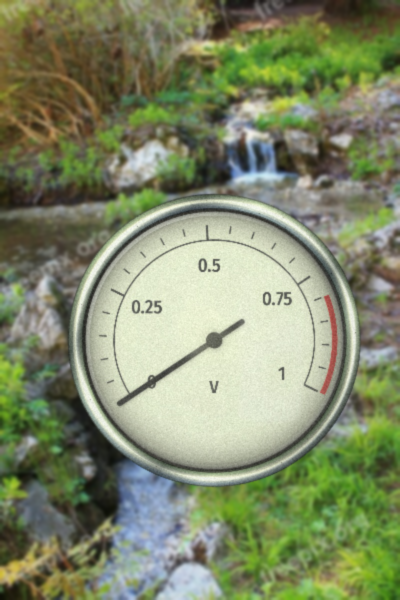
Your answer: 0 V
